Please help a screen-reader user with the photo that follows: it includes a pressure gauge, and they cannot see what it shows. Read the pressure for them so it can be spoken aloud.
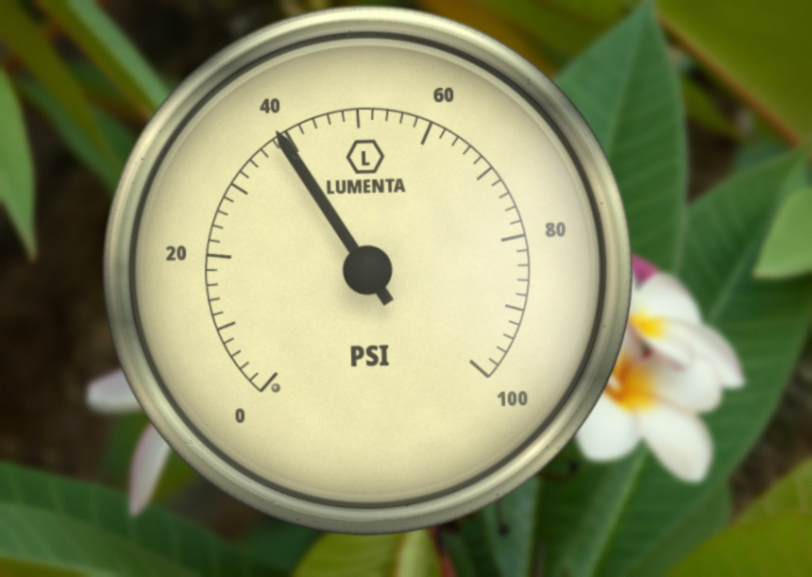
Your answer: 39 psi
